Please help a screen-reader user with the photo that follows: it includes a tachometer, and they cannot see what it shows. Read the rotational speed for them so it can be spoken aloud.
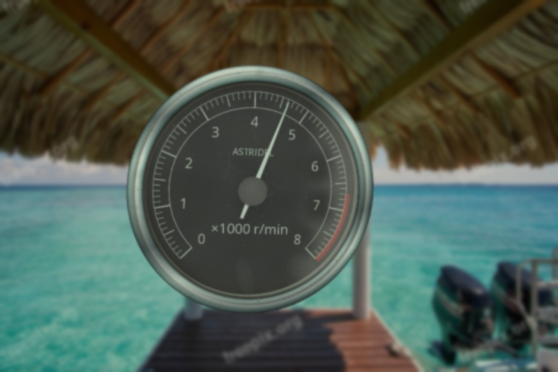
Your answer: 4600 rpm
